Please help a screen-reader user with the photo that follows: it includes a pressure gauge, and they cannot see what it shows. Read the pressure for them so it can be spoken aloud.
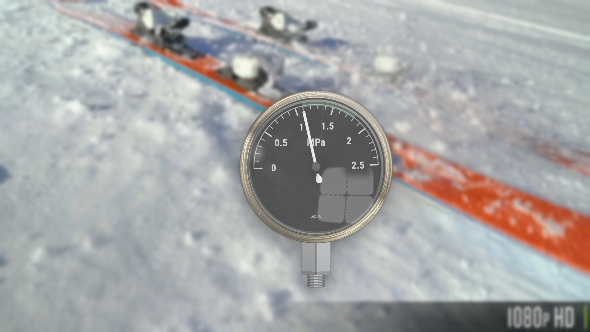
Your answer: 1.1 MPa
